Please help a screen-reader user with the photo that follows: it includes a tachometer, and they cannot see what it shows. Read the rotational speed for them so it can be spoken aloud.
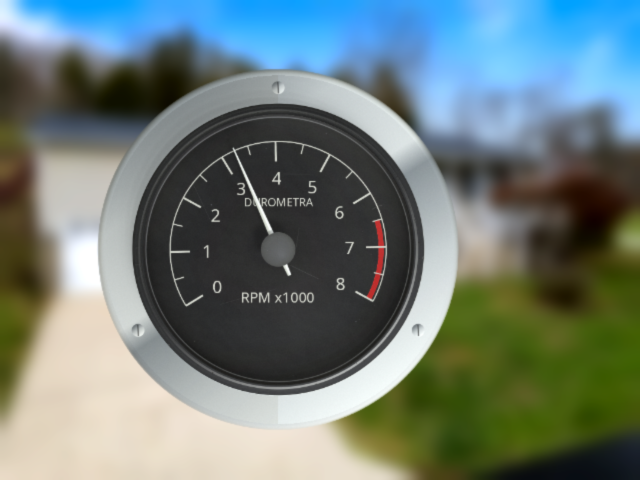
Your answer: 3250 rpm
